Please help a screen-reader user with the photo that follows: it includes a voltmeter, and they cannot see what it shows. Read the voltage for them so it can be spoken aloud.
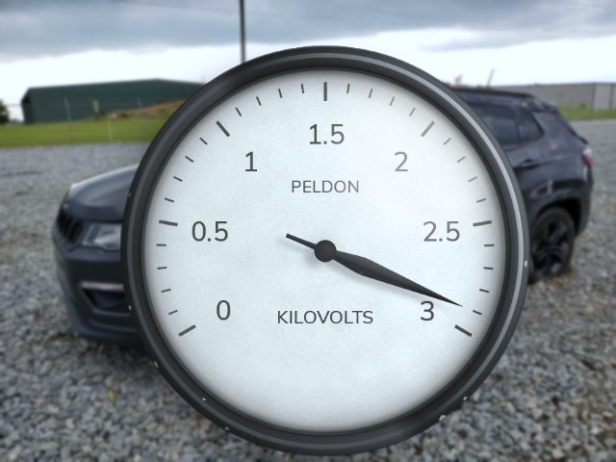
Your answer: 2.9 kV
